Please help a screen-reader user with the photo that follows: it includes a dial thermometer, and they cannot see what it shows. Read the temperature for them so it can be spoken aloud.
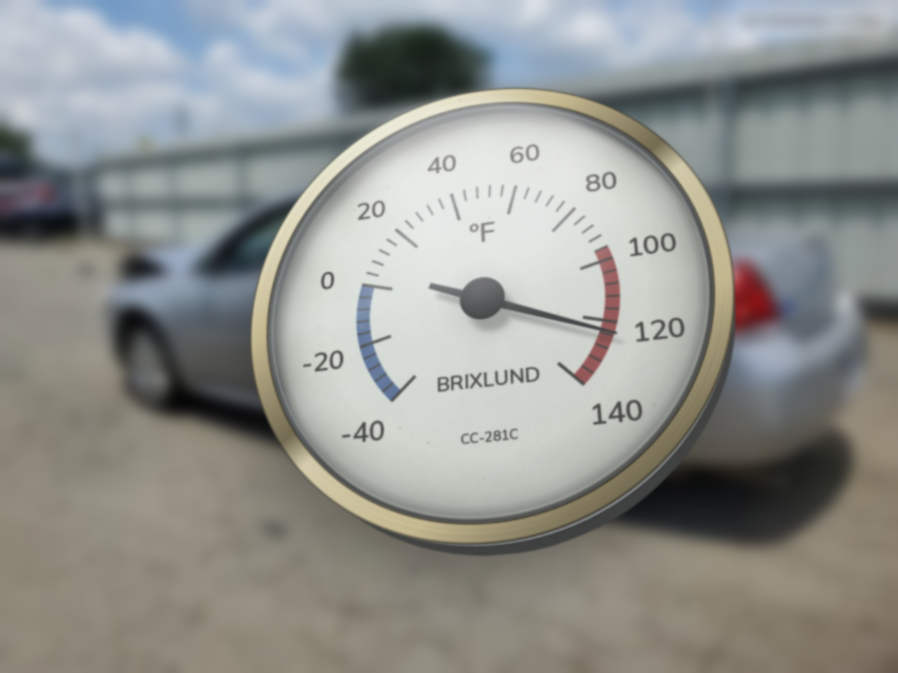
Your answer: 124 °F
